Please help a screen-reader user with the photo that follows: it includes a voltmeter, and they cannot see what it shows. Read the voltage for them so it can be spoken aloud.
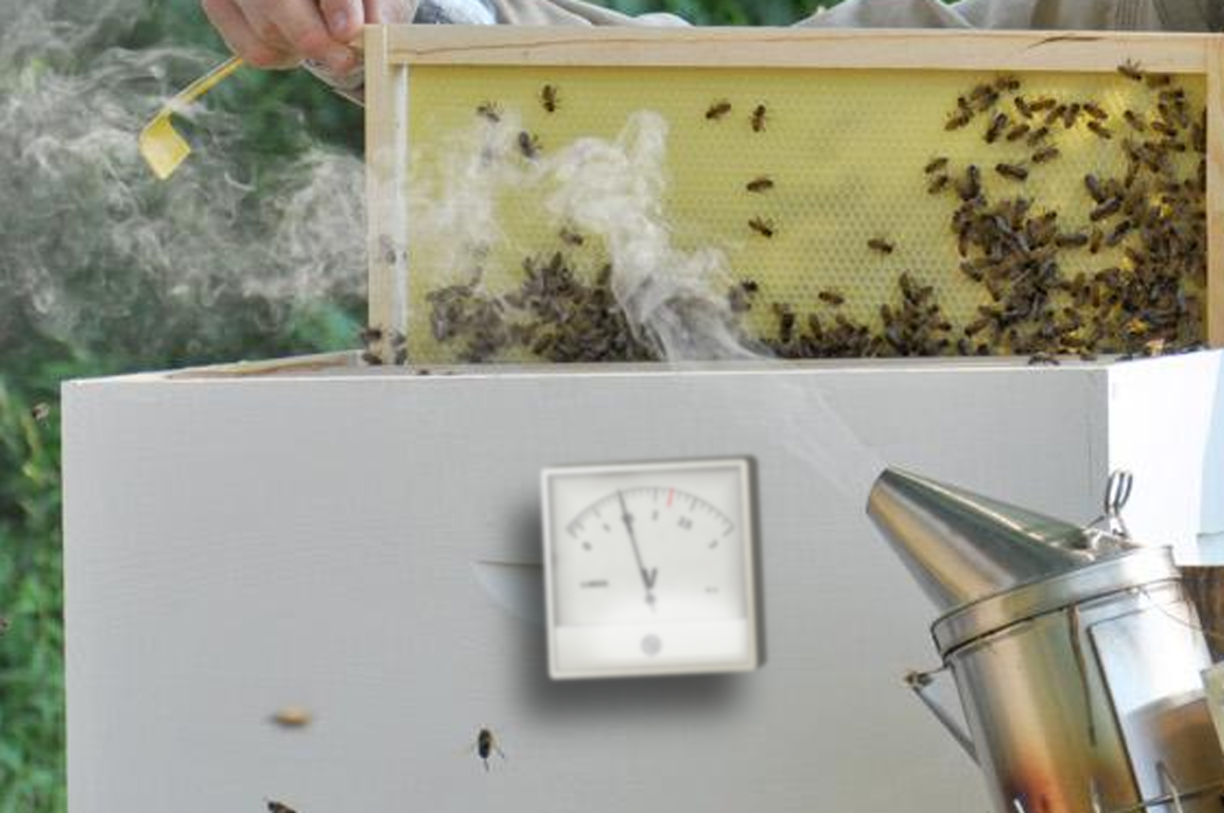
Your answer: 1.5 V
